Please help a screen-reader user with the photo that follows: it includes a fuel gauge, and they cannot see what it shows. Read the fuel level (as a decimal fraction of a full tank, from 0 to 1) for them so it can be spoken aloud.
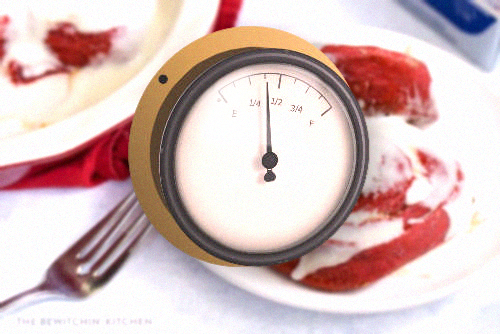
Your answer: 0.375
